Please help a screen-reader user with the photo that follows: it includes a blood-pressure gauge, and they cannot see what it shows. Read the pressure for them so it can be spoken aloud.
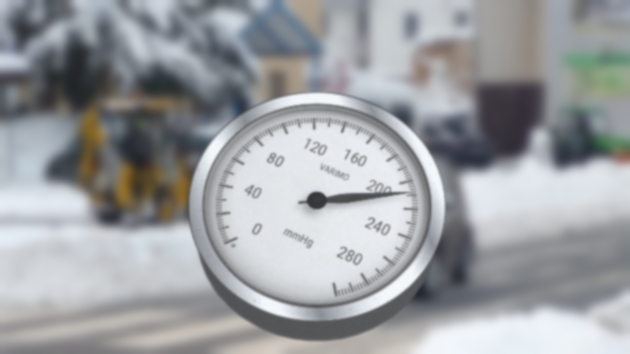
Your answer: 210 mmHg
